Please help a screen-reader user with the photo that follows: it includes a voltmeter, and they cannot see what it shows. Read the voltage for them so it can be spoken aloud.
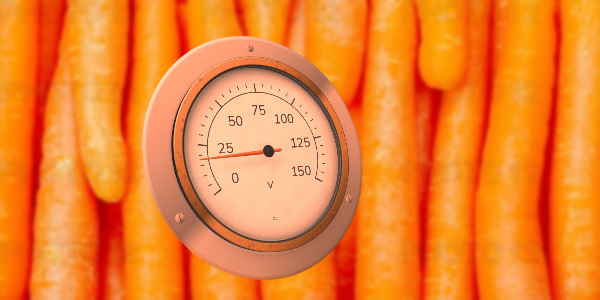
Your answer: 17.5 V
